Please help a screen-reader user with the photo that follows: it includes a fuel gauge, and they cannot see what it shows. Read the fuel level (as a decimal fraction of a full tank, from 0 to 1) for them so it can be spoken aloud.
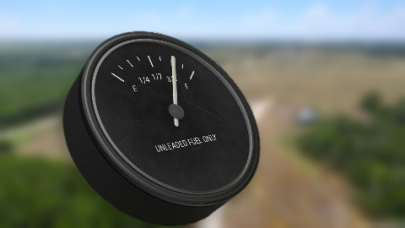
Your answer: 0.75
